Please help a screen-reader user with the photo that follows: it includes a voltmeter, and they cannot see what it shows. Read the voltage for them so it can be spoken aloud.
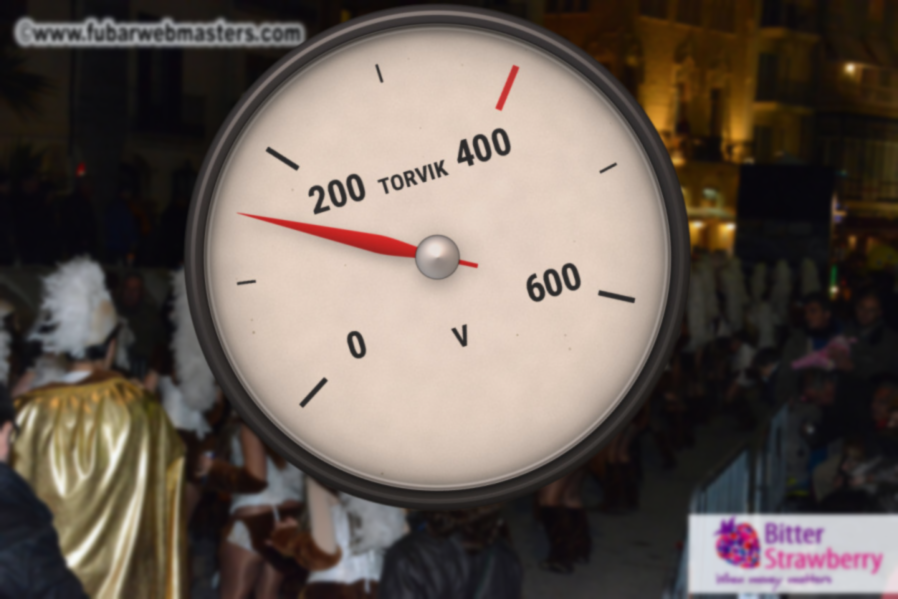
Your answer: 150 V
